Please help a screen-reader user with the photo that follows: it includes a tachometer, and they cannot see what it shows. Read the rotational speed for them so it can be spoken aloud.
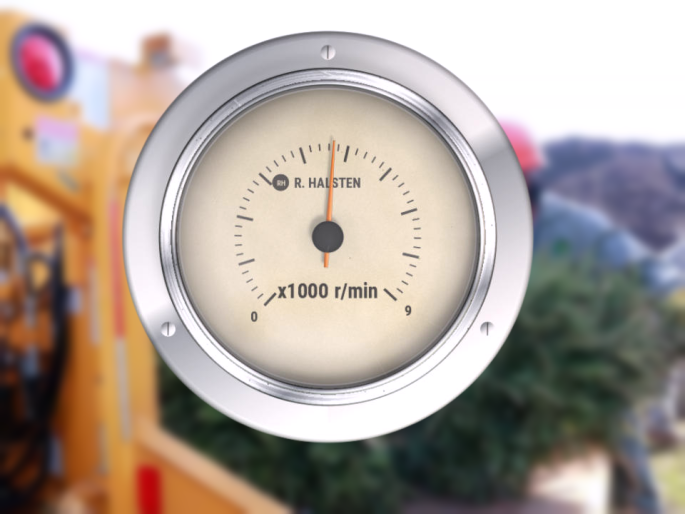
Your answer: 4700 rpm
